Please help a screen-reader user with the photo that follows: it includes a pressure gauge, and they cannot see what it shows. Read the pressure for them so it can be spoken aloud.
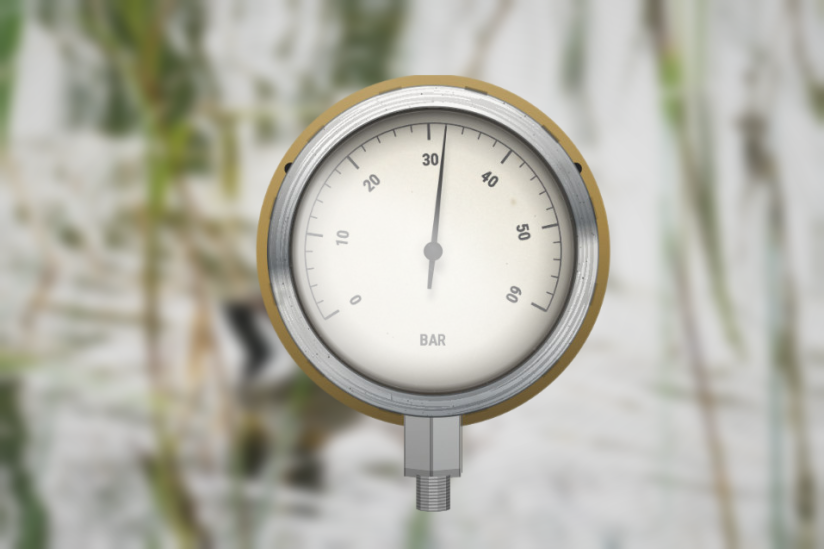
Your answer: 32 bar
